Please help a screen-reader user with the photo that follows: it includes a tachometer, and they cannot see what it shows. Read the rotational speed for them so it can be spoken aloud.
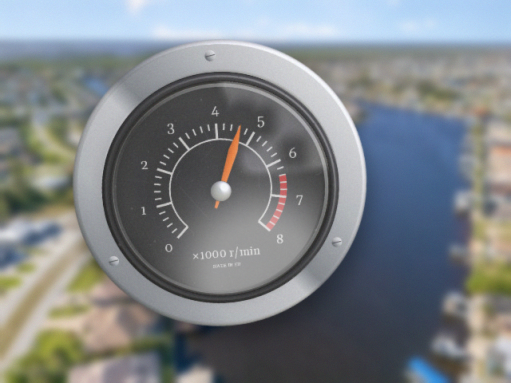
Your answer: 4600 rpm
